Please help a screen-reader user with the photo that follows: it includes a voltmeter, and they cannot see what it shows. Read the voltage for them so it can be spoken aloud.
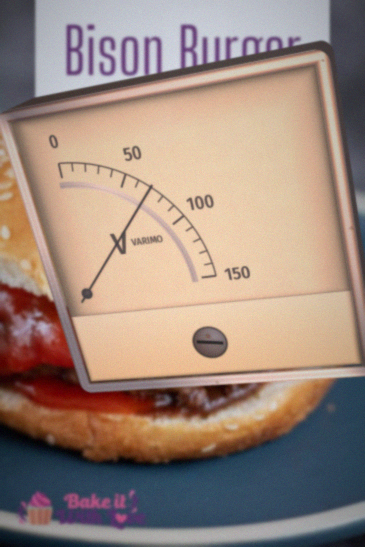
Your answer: 70 V
